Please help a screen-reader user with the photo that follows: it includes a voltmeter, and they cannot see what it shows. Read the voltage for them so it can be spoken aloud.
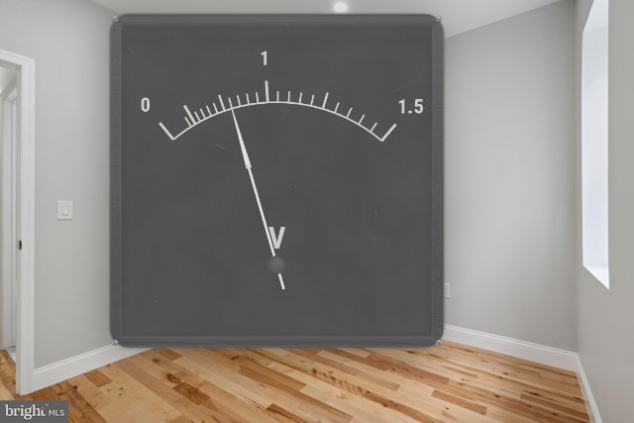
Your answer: 0.8 V
